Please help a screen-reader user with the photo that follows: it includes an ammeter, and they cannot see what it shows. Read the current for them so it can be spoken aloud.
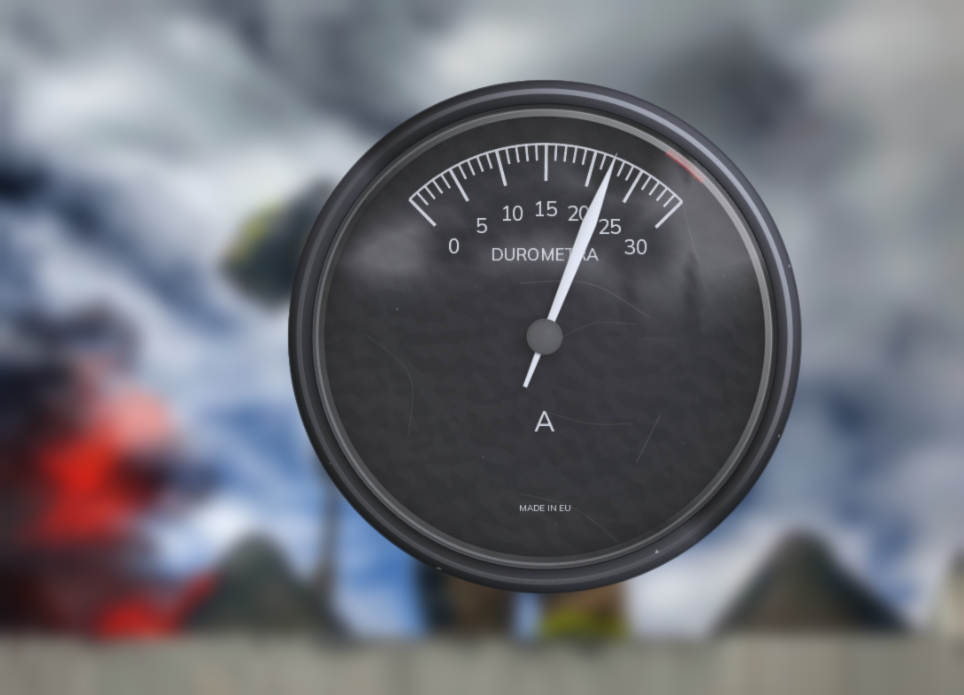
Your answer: 22 A
